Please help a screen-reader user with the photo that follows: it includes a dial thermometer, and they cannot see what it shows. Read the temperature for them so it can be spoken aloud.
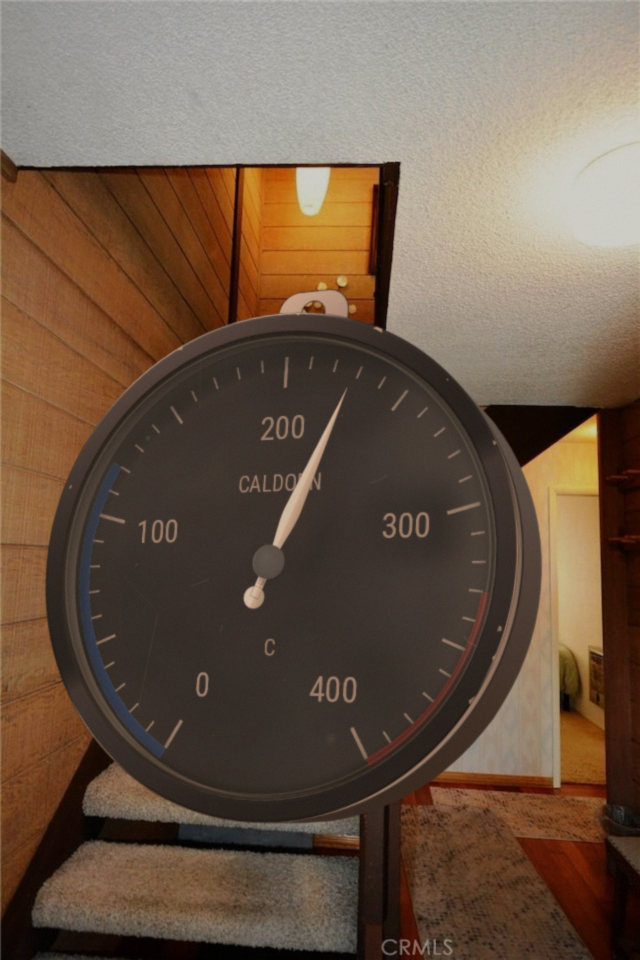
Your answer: 230 °C
